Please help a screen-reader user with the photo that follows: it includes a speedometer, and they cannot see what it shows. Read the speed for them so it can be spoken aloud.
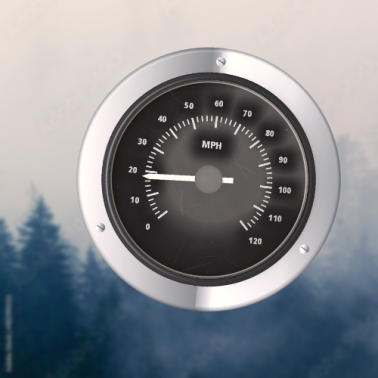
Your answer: 18 mph
